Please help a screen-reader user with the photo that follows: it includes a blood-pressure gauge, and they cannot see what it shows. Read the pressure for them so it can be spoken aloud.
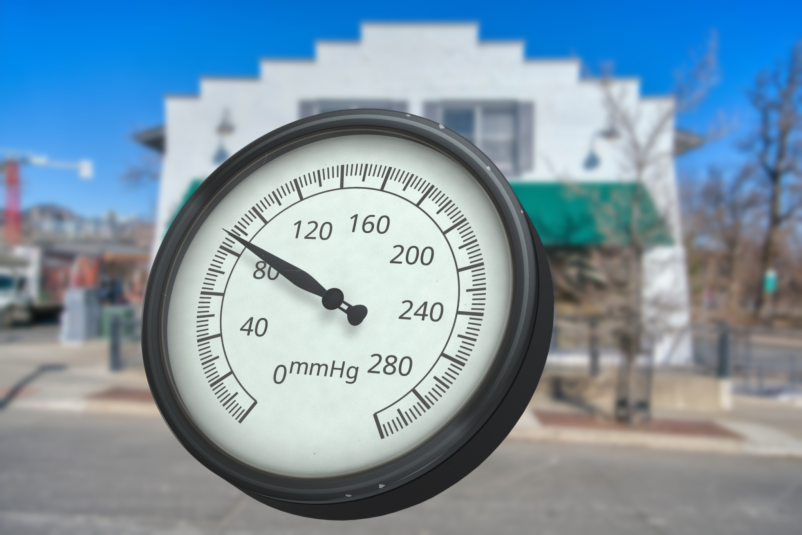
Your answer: 86 mmHg
